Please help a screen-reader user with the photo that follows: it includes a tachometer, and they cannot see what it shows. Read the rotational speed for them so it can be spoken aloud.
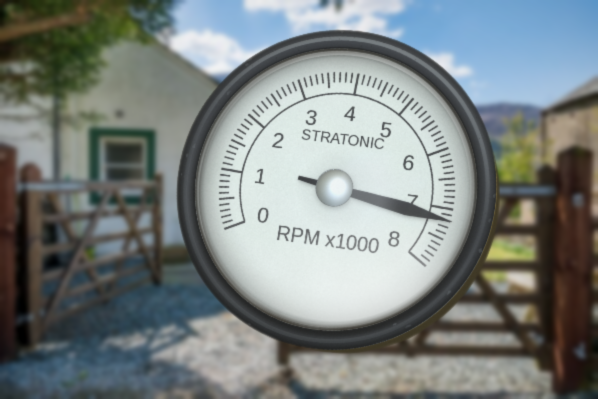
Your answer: 7200 rpm
